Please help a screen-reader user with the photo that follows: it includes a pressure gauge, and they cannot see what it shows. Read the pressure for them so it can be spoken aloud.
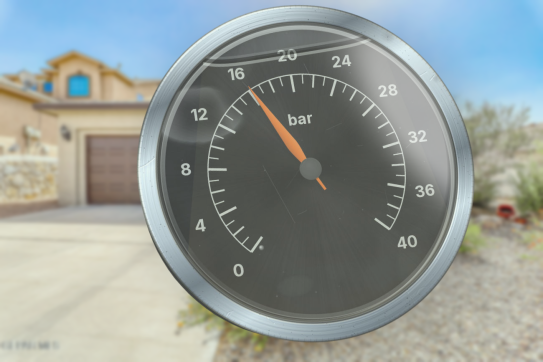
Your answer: 16 bar
